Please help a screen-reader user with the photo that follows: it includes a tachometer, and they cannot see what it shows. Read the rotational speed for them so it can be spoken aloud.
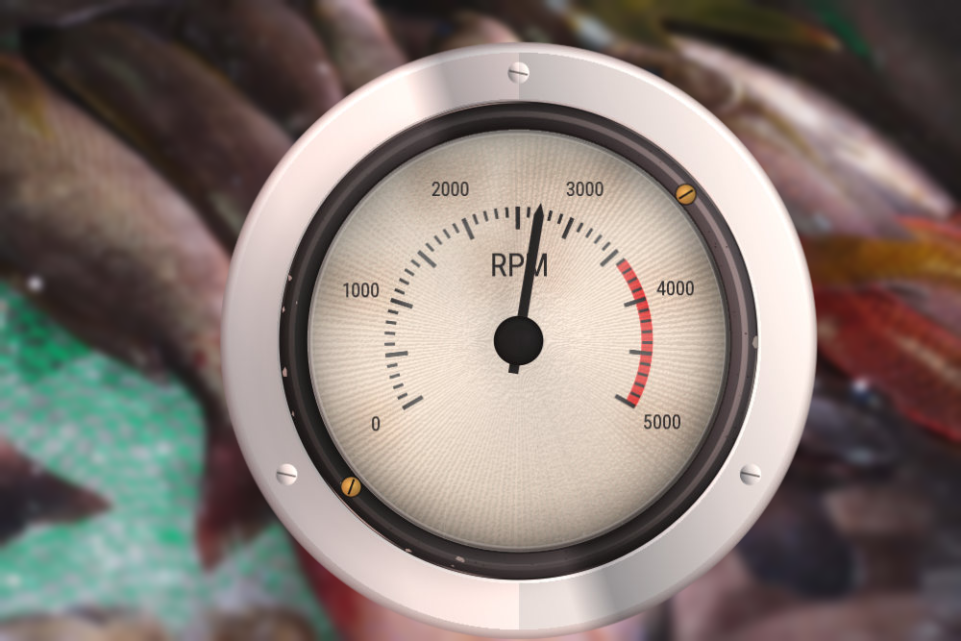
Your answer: 2700 rpm
